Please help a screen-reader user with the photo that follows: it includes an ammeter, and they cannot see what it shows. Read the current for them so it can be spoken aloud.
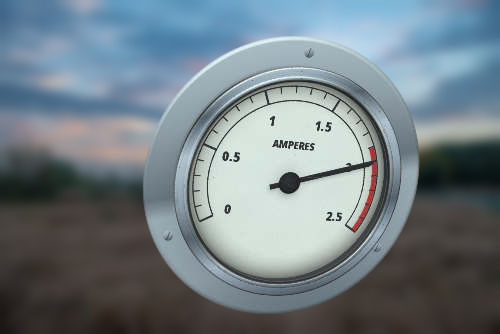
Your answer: 2 A
